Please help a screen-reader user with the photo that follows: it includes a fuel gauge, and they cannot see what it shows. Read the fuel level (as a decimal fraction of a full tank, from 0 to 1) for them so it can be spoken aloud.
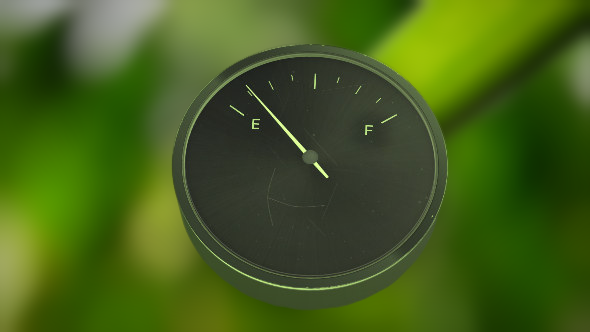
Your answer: 0.125
